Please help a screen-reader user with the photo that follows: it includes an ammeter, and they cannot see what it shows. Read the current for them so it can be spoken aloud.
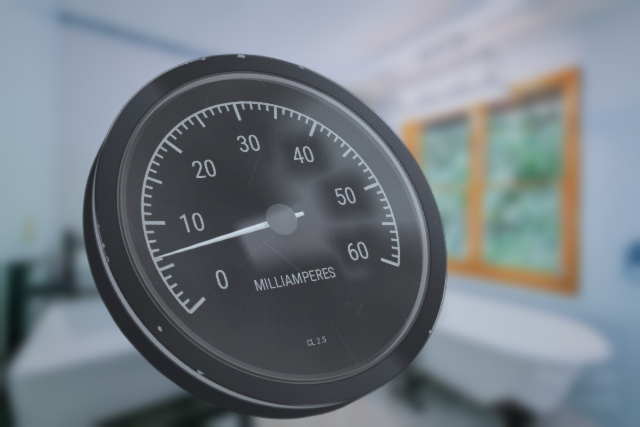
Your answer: 6 mA
